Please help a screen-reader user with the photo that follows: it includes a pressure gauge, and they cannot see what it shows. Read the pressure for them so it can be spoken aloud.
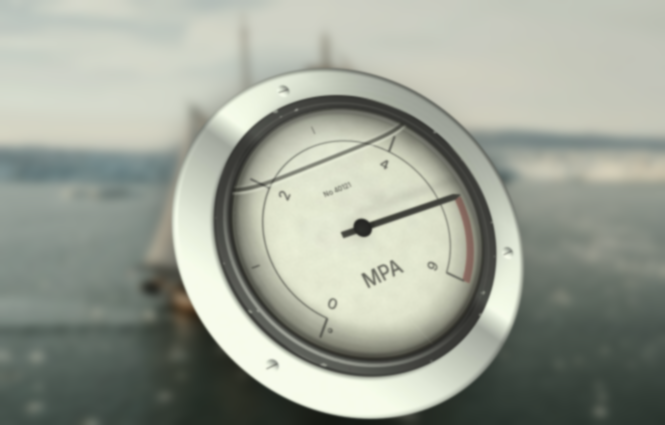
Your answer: 5 MPa
